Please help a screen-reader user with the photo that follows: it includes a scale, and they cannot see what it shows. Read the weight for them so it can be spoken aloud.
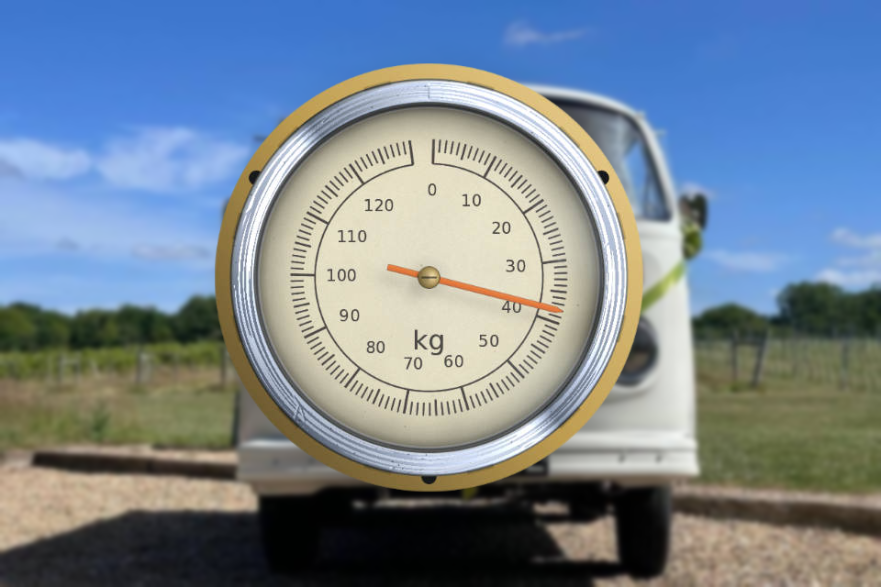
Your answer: 38 kg
